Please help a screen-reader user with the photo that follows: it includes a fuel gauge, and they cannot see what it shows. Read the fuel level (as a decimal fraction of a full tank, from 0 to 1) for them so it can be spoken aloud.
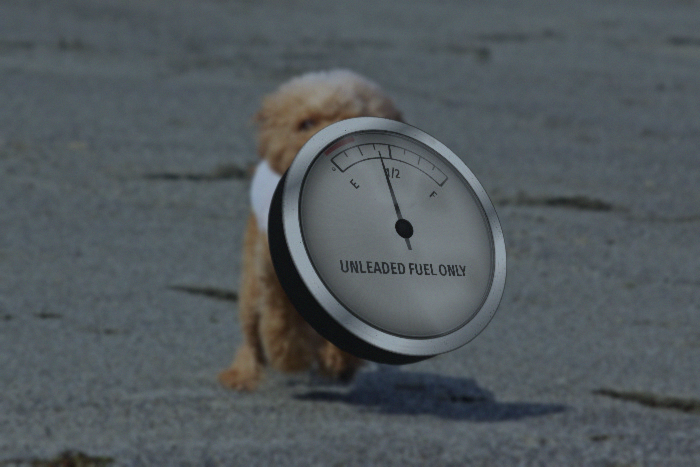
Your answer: 0.375
